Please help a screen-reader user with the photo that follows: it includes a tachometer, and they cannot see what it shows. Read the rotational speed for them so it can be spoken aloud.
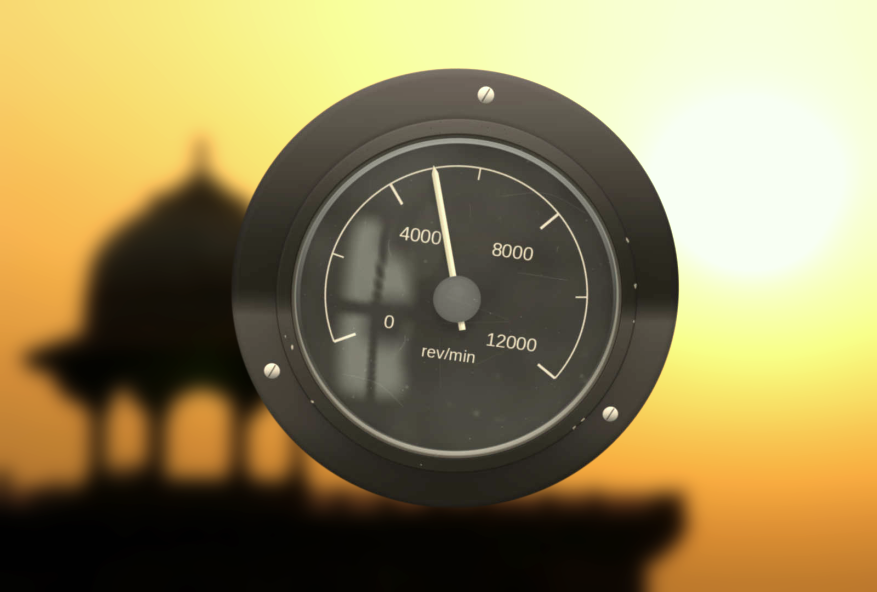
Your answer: 5000 rpm
